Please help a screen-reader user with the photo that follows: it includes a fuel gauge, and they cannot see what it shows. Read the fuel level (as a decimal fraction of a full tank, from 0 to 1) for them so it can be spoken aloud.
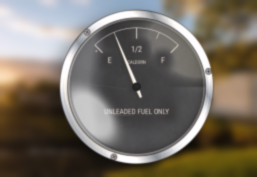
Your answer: 0.25
